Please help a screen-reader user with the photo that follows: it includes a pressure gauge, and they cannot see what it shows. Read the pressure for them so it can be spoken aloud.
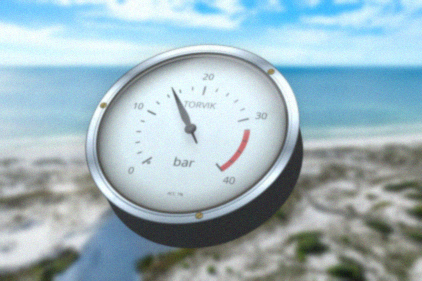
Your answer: 15 bar
